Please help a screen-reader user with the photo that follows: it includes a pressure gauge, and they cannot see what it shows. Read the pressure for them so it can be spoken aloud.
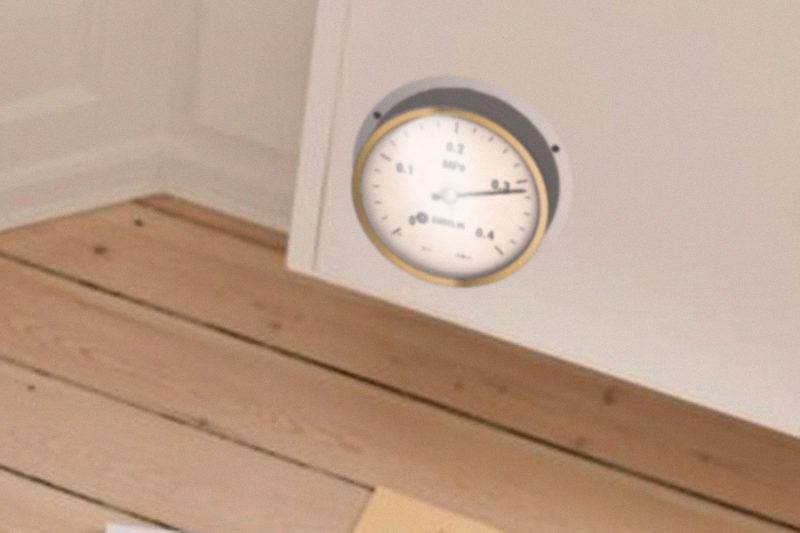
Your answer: 0.31 MPa
